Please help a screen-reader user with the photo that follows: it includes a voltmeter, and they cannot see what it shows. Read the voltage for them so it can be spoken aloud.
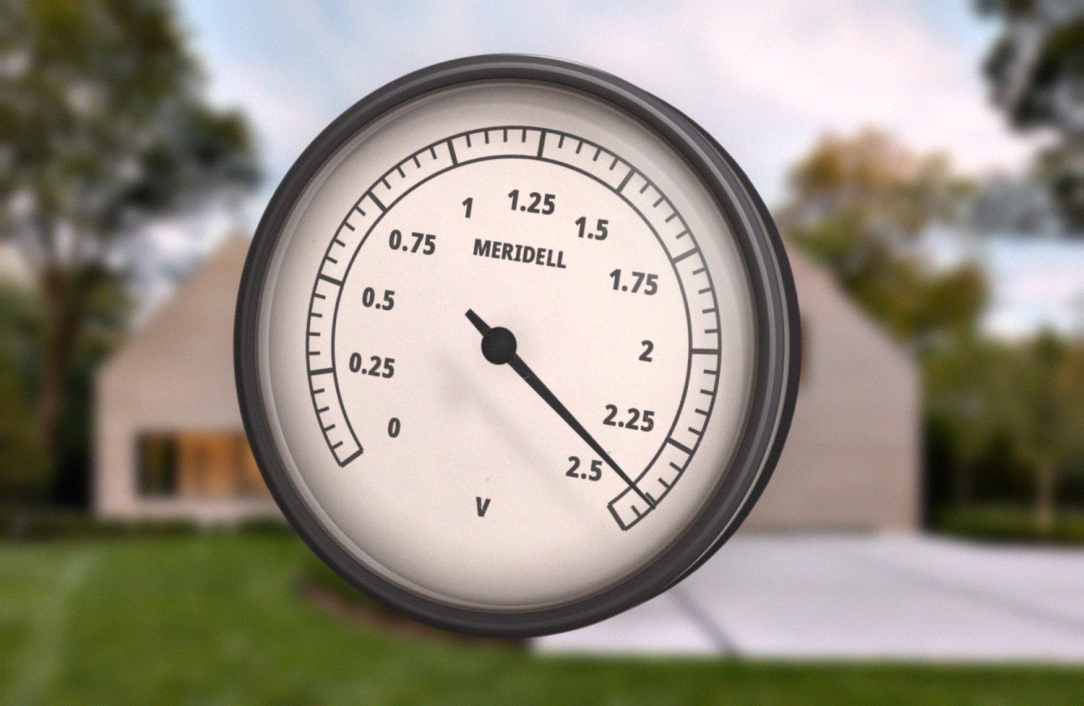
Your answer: 2.4 V
